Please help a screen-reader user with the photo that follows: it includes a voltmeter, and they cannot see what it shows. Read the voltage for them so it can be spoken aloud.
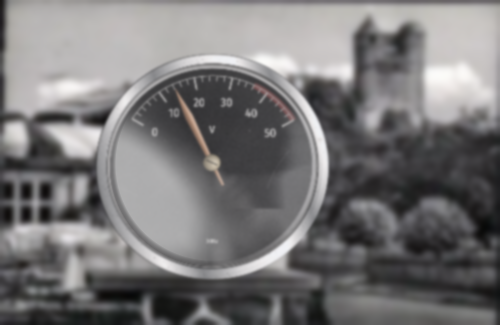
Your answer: 14 V
